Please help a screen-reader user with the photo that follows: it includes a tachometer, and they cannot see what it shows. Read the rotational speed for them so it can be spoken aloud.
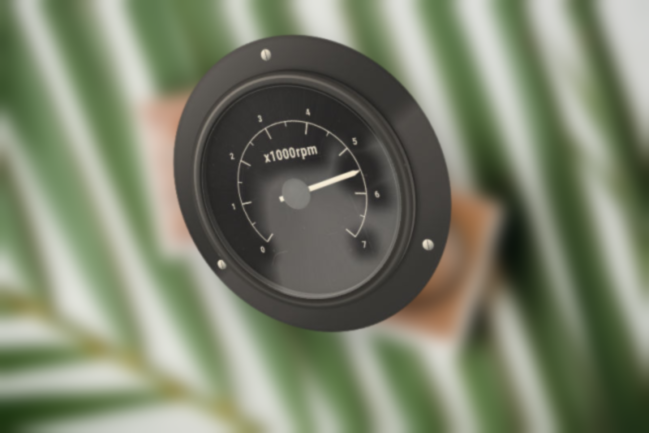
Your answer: 5500 rpm
